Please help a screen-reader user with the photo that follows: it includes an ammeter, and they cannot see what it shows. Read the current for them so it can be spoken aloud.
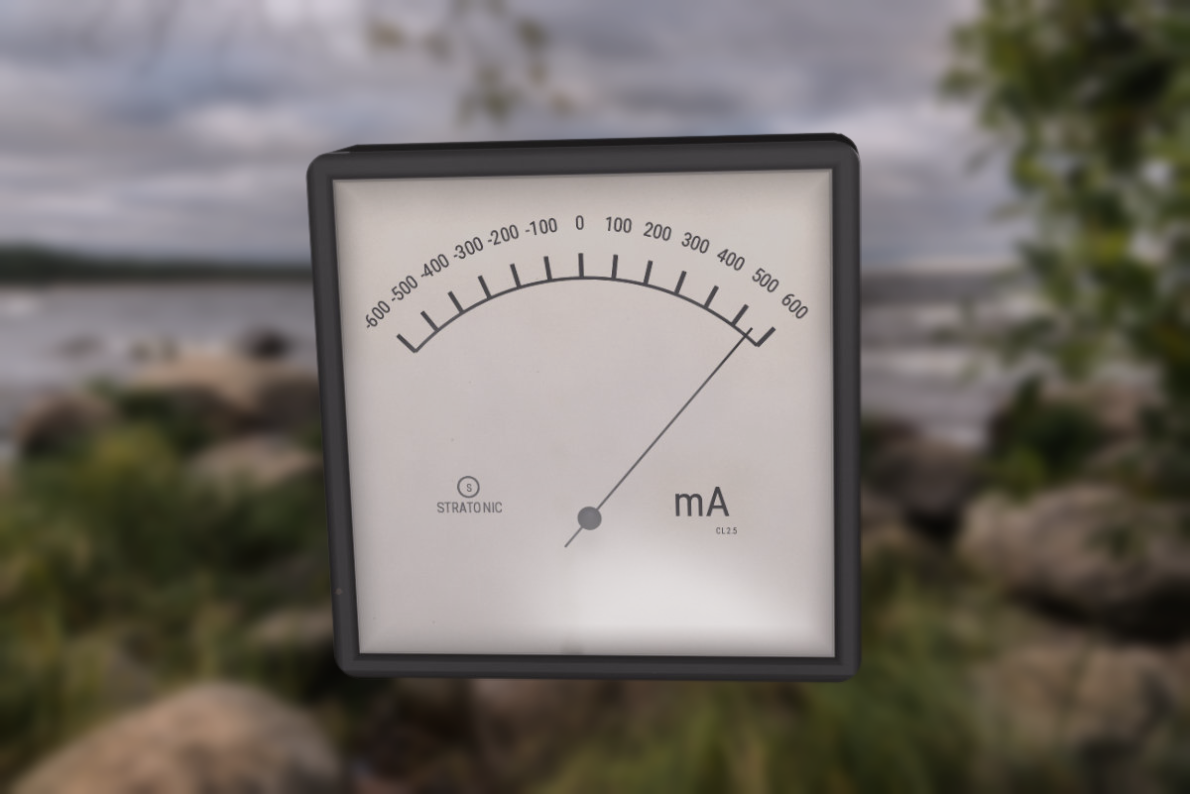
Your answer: 550 mA
